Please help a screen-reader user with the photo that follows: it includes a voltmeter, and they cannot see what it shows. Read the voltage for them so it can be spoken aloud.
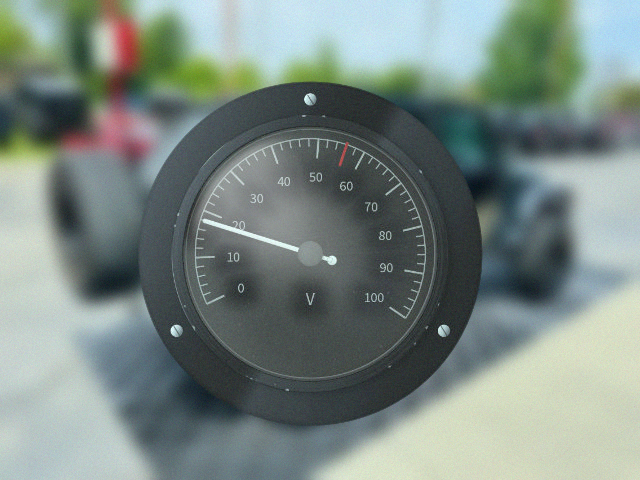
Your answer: 18 V
